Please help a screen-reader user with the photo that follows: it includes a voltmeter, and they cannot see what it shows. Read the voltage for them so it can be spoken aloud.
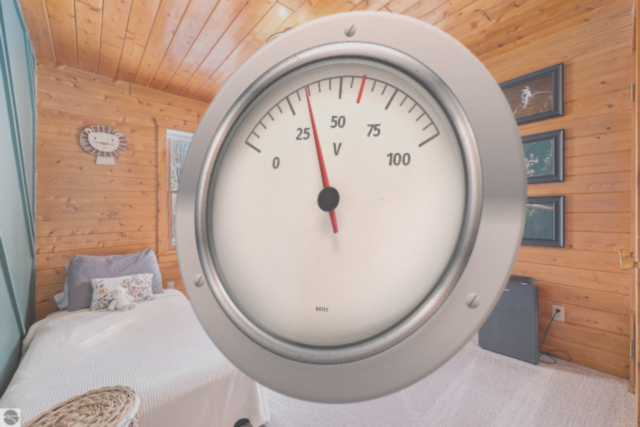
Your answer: 35 V
